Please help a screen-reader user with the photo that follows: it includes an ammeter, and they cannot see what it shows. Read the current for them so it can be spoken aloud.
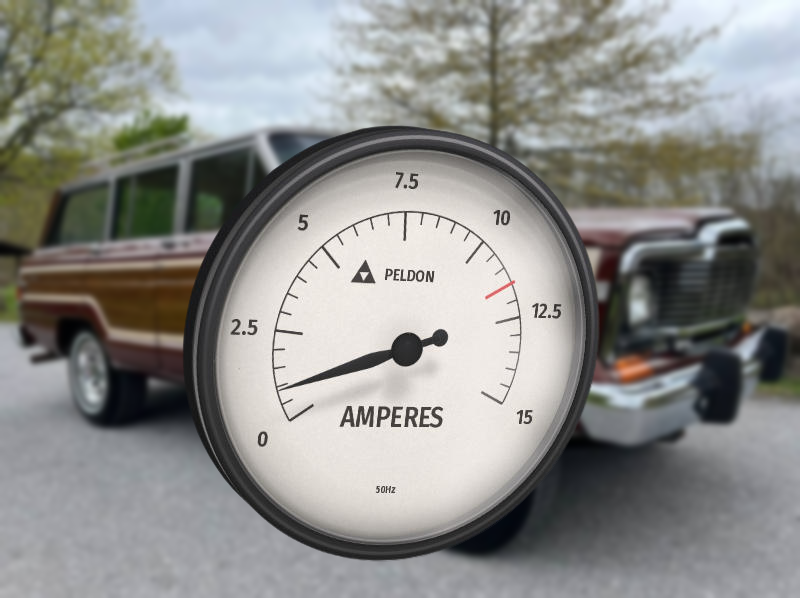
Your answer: 1 A
